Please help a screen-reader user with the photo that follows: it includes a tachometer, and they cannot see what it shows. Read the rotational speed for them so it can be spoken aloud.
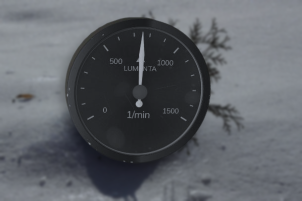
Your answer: 750 rpm
